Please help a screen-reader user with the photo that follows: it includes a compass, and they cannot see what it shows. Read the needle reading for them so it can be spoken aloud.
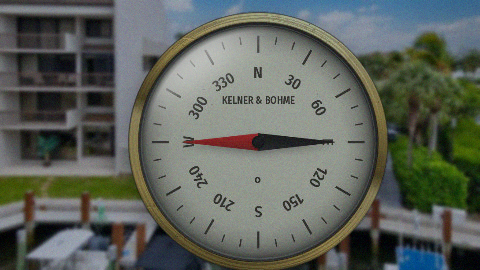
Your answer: 270 °
